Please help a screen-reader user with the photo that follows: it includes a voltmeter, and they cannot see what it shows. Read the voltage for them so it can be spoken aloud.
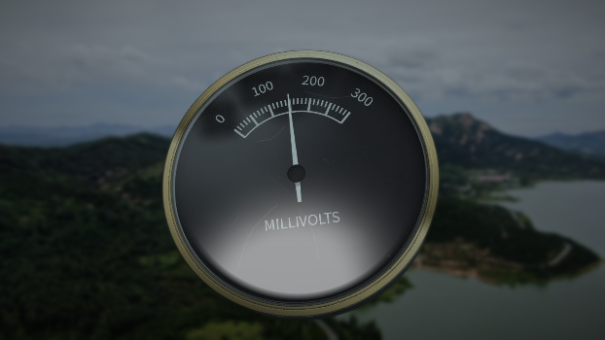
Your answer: 150 mV
